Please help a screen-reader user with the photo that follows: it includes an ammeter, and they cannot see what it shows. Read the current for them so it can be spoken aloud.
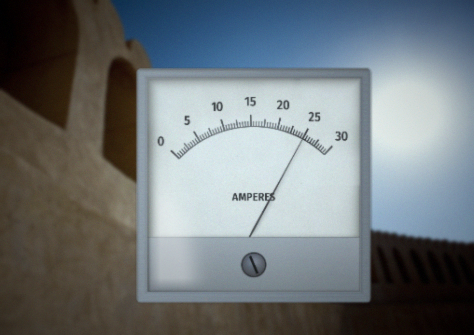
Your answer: 25 A
